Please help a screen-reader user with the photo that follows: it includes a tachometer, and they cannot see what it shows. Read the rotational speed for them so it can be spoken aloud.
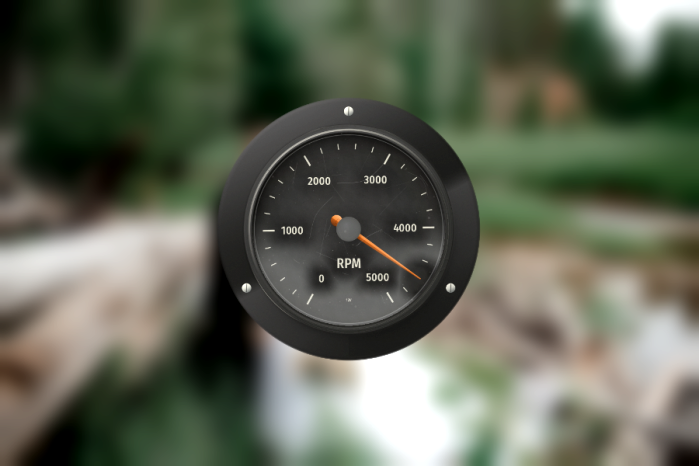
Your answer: 4600 rpm
